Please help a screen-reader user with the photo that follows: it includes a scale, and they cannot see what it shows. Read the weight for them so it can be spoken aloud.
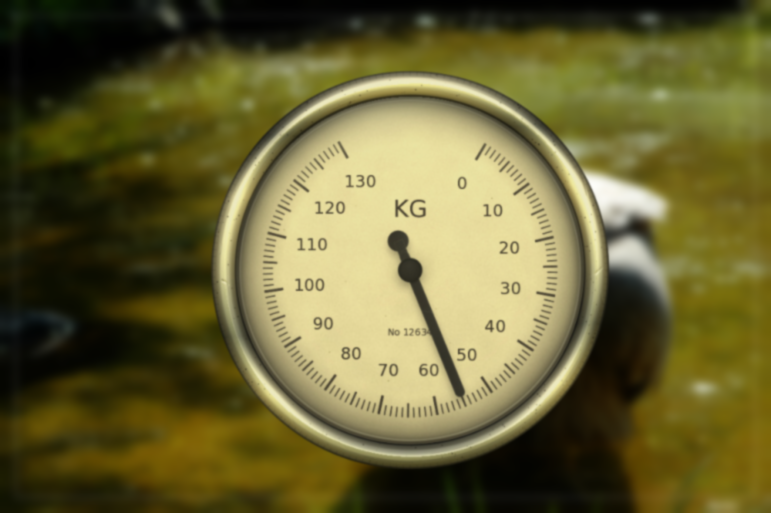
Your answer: 55 kg
